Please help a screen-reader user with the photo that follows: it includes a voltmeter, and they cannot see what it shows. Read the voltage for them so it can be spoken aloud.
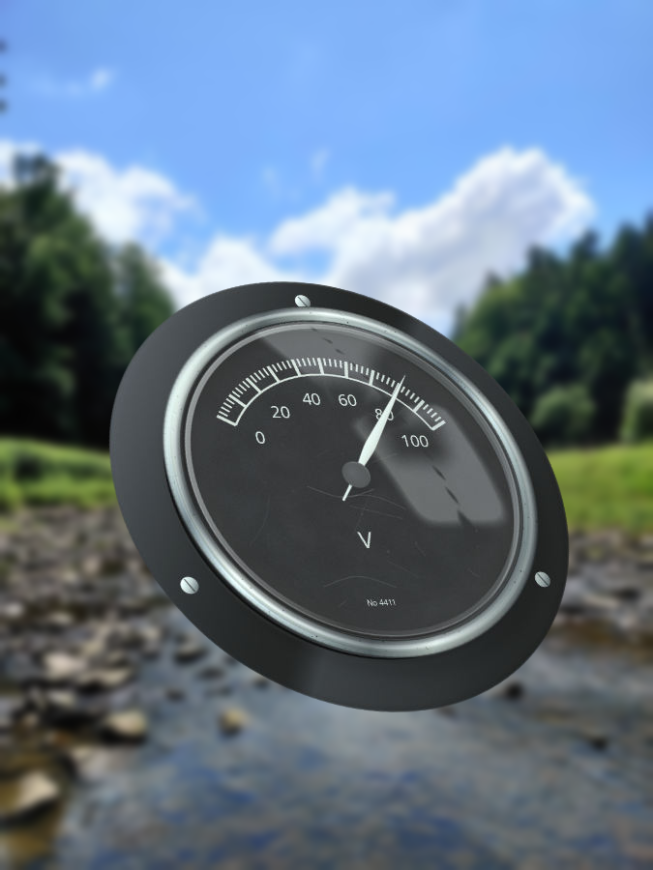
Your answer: 80 V
